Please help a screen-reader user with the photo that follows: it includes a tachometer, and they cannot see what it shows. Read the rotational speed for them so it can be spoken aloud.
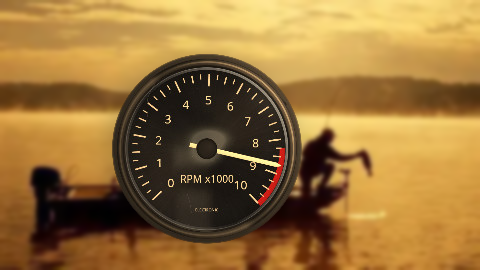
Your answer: 8750 rpm
